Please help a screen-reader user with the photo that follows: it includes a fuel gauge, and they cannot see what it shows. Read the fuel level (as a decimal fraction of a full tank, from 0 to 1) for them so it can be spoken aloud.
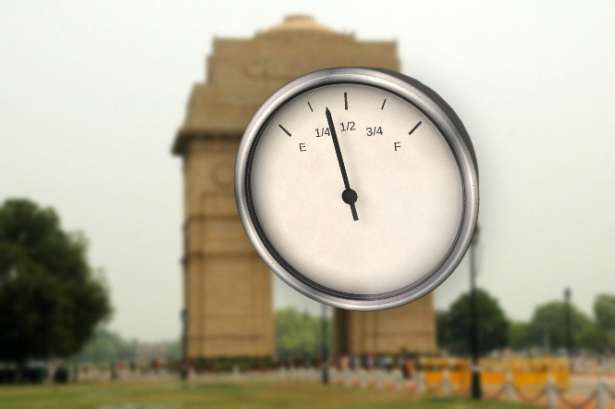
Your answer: 0.375
